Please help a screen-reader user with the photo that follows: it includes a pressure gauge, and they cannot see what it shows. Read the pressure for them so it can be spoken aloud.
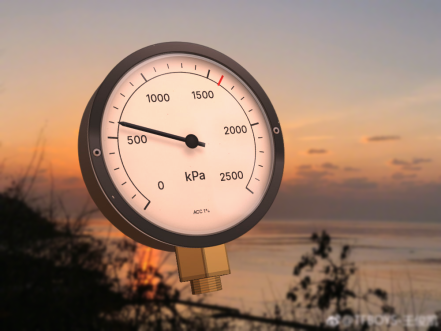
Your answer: 600 kPa
